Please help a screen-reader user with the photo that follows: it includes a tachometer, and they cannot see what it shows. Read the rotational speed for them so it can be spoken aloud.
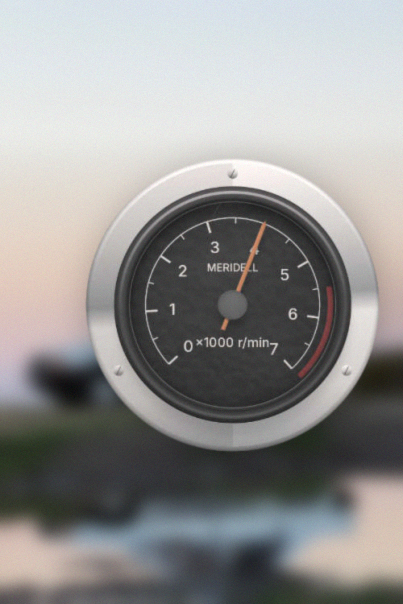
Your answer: 4000 rpm
